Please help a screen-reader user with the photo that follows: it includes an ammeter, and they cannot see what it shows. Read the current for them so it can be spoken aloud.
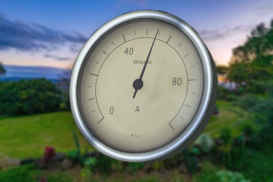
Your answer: 55 A
